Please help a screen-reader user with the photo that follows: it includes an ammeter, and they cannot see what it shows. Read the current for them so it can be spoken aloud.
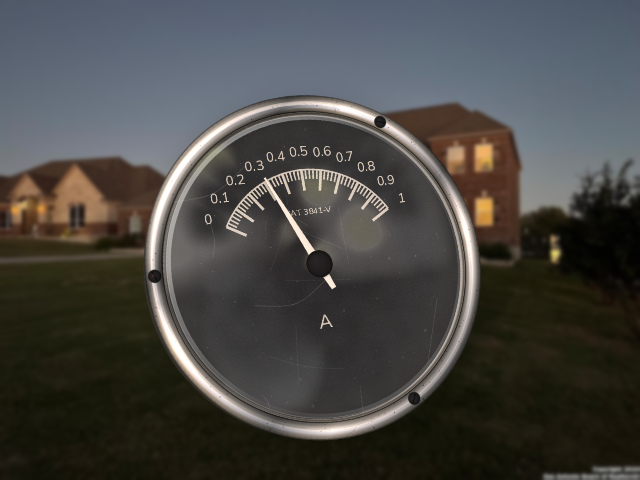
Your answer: 0.3 A
